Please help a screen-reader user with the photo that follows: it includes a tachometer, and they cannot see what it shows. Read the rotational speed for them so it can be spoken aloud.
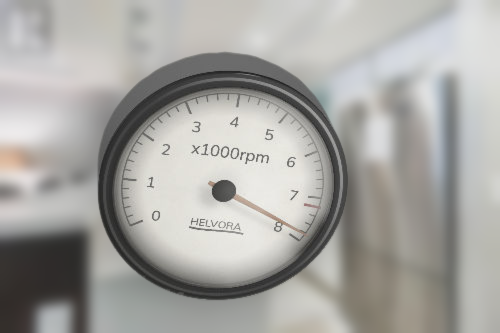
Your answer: 7800 rpm
